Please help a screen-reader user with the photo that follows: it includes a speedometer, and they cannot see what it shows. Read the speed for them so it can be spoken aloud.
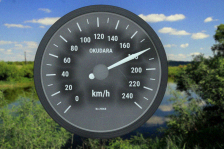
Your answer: 180 km/h
